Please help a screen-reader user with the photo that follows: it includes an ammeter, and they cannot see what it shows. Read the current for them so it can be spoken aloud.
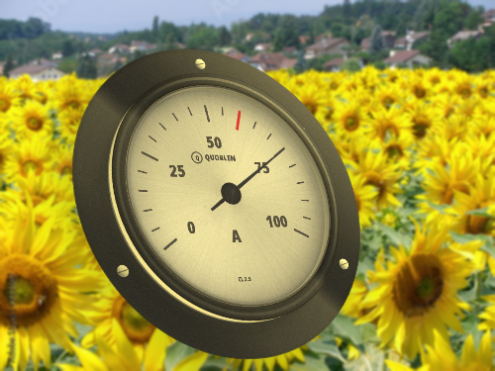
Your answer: 75 A
